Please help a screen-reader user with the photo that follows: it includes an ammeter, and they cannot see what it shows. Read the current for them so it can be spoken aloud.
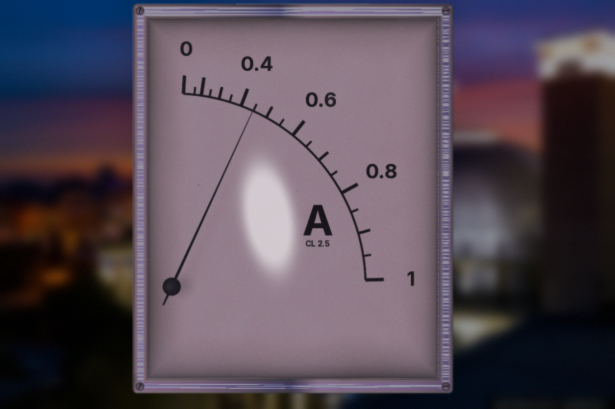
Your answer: 0.45 A
